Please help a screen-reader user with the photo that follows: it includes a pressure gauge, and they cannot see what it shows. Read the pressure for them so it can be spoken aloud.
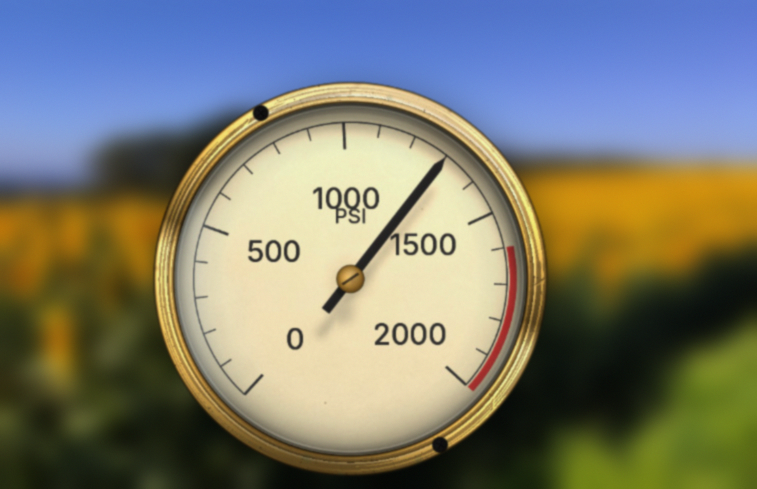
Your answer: 1300 psi
